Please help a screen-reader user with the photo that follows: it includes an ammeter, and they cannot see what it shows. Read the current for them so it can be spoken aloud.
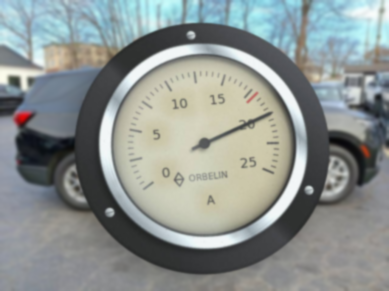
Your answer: 20 A
